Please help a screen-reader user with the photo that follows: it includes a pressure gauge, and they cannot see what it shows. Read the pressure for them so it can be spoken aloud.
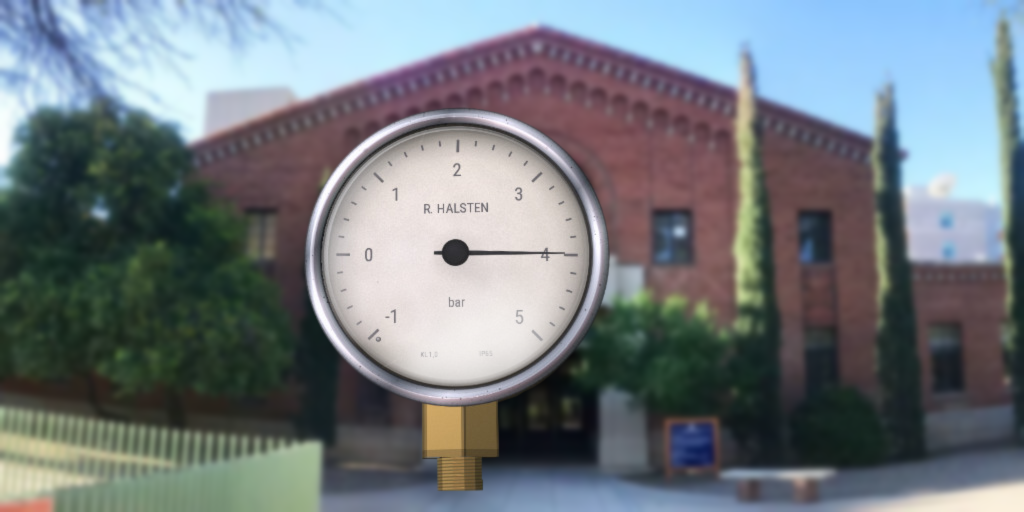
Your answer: 4 bar
